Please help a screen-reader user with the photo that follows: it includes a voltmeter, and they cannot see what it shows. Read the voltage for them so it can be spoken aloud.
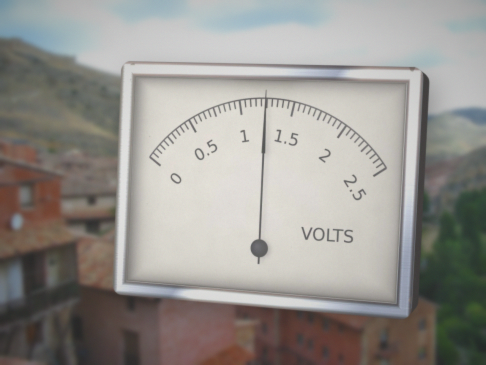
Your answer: 1.25 V
